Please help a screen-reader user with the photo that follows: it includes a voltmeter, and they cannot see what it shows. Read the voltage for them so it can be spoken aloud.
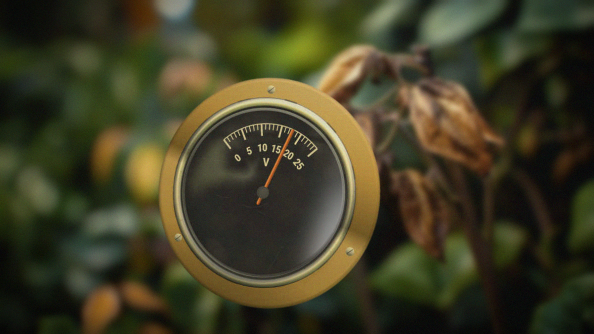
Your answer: 18 V
